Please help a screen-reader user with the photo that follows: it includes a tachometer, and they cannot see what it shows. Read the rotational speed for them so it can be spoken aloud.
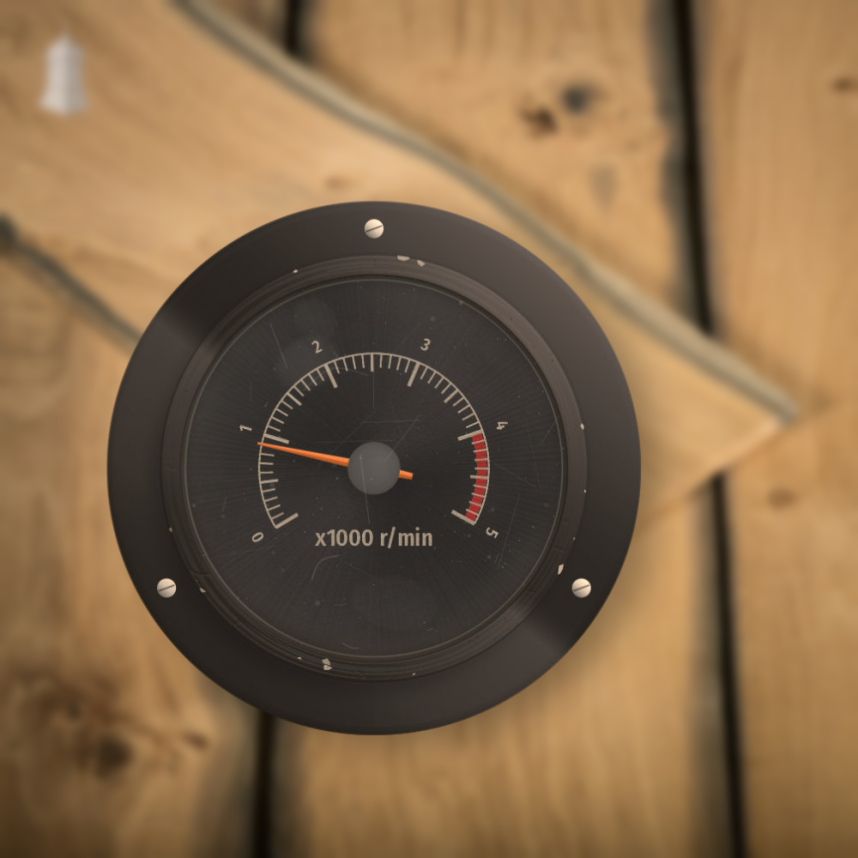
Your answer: 900 rpm
